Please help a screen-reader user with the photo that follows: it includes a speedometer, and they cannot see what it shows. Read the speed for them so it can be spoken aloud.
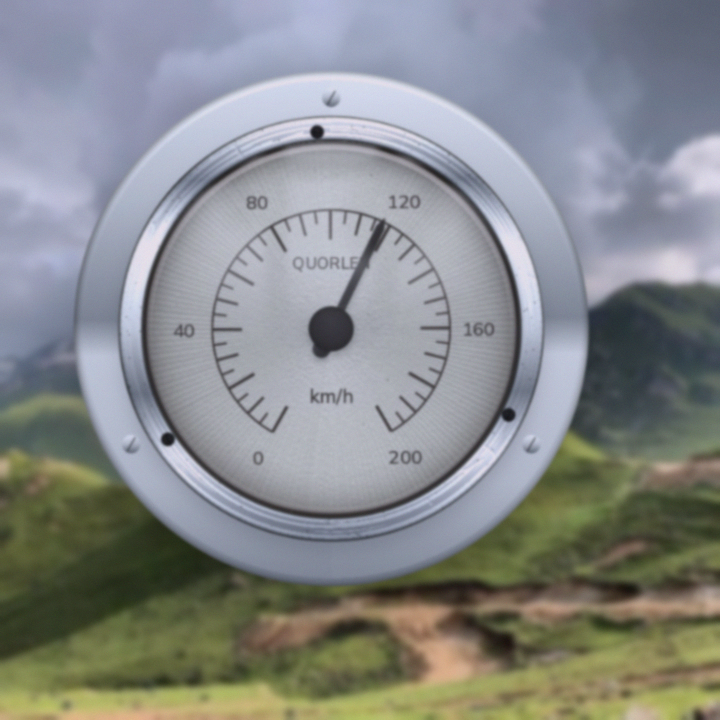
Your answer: 117.5 km/h
